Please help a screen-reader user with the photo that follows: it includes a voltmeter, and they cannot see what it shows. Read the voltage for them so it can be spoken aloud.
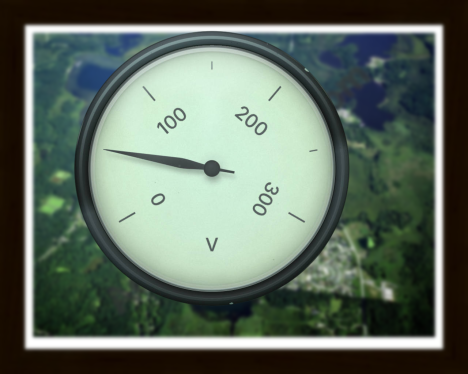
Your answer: 50 V
